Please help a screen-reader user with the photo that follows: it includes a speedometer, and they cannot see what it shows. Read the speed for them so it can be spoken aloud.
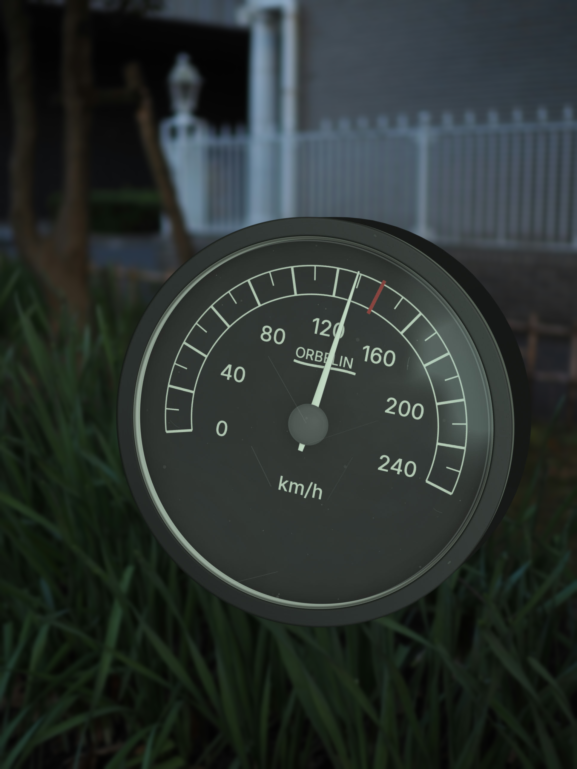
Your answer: 130 km/h
